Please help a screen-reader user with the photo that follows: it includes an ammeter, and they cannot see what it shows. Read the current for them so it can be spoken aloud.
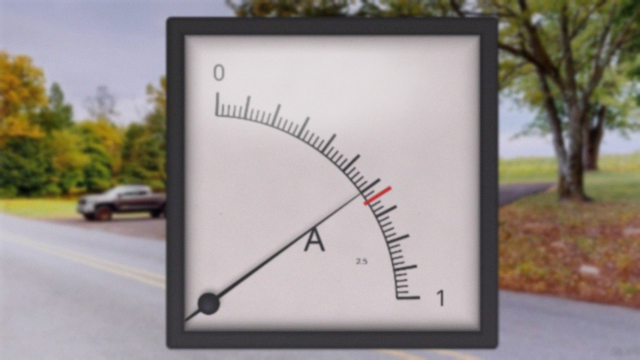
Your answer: 0.6 A
